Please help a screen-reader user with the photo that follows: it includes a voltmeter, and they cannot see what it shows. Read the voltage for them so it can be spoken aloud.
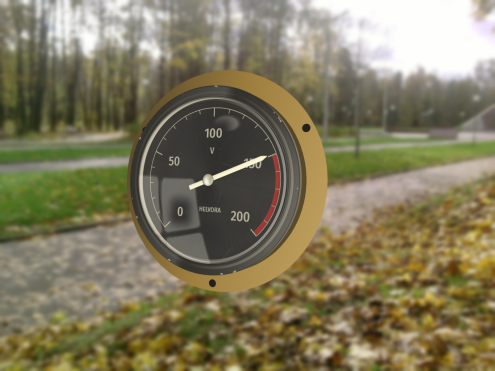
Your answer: 150 V
